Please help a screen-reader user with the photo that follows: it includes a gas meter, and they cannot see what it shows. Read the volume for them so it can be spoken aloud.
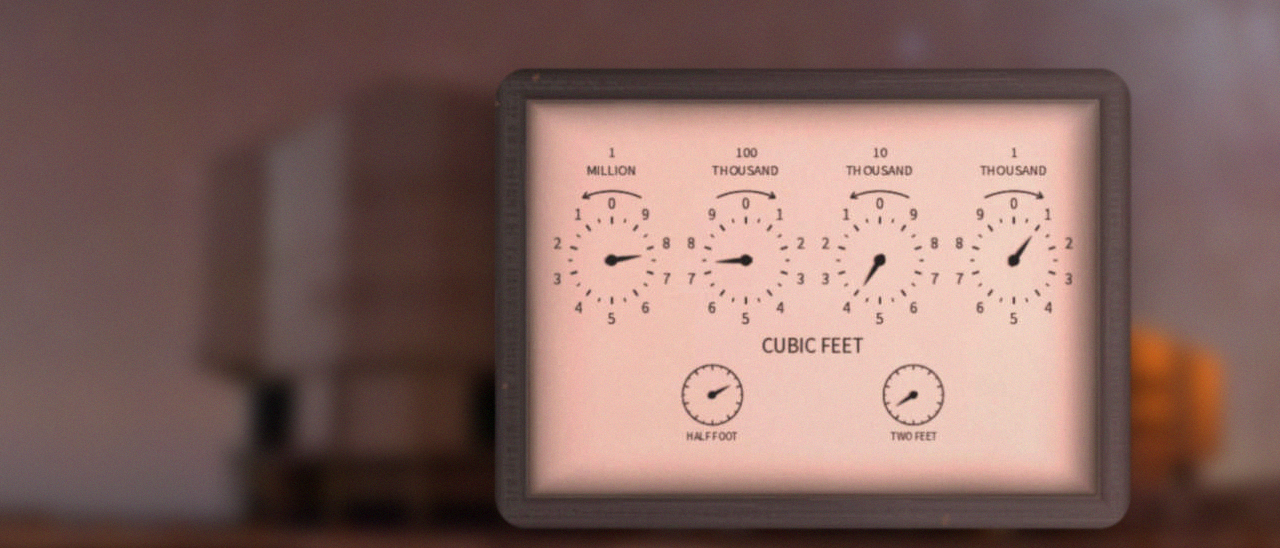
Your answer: 774100 ft³
